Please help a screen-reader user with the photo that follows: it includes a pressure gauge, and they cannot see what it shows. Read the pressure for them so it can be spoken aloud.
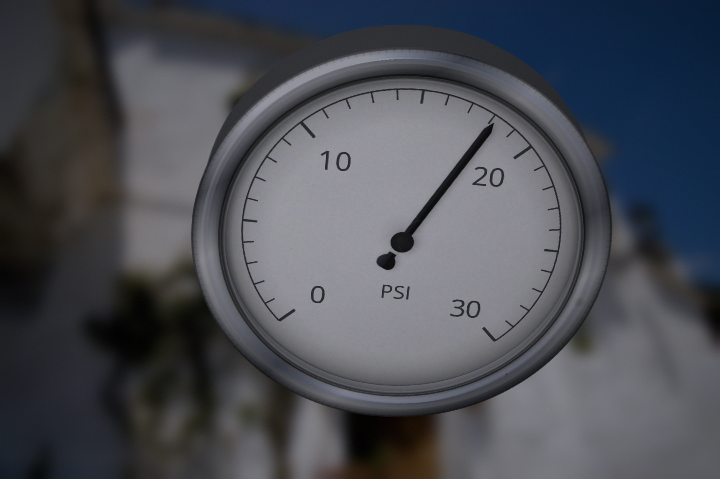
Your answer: 18 psi
